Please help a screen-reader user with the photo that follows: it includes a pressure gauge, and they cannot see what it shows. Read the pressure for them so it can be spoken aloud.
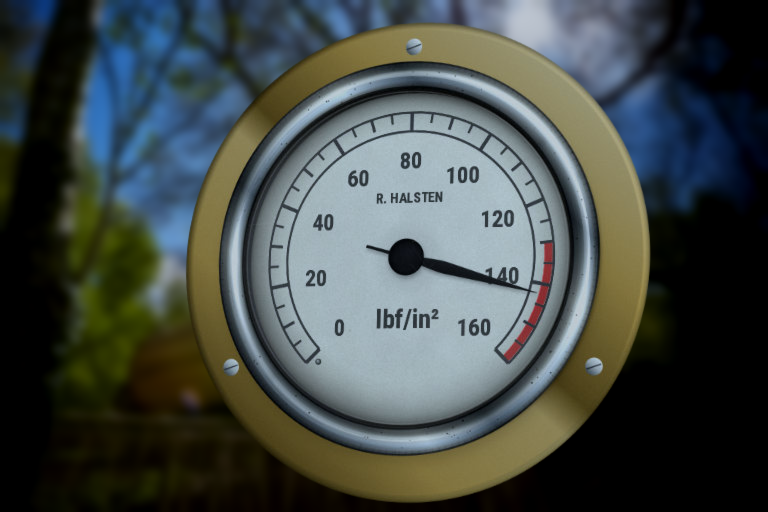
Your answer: 142.5 psi
